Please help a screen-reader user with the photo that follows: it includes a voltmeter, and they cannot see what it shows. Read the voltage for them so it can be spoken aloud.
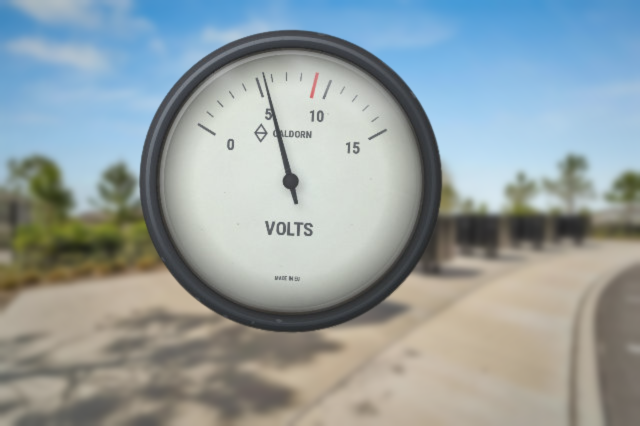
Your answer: 5.5 V
